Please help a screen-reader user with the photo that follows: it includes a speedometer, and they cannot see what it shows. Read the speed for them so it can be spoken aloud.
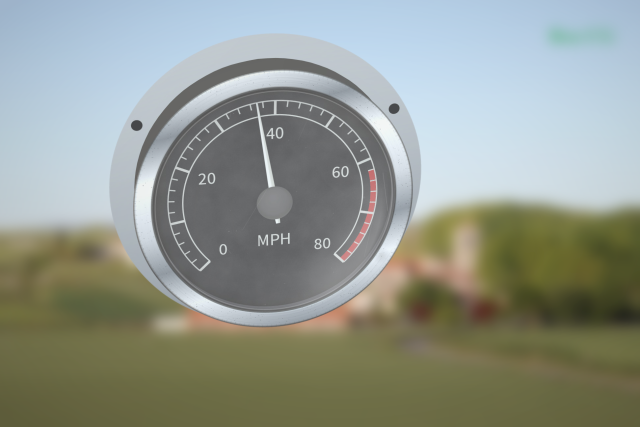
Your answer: 37 mph
